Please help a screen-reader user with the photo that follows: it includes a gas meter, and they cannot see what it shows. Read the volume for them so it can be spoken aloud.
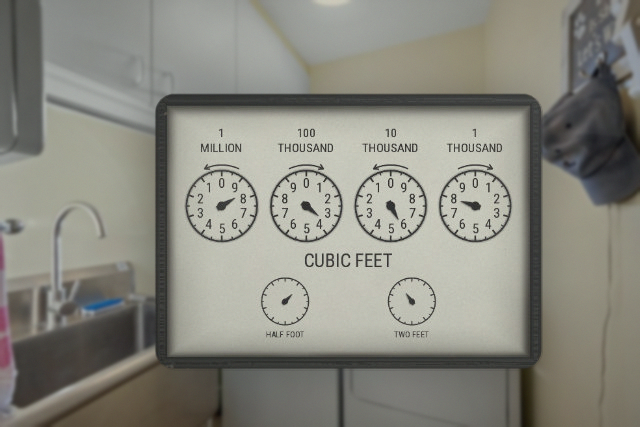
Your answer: 835800 ft³
